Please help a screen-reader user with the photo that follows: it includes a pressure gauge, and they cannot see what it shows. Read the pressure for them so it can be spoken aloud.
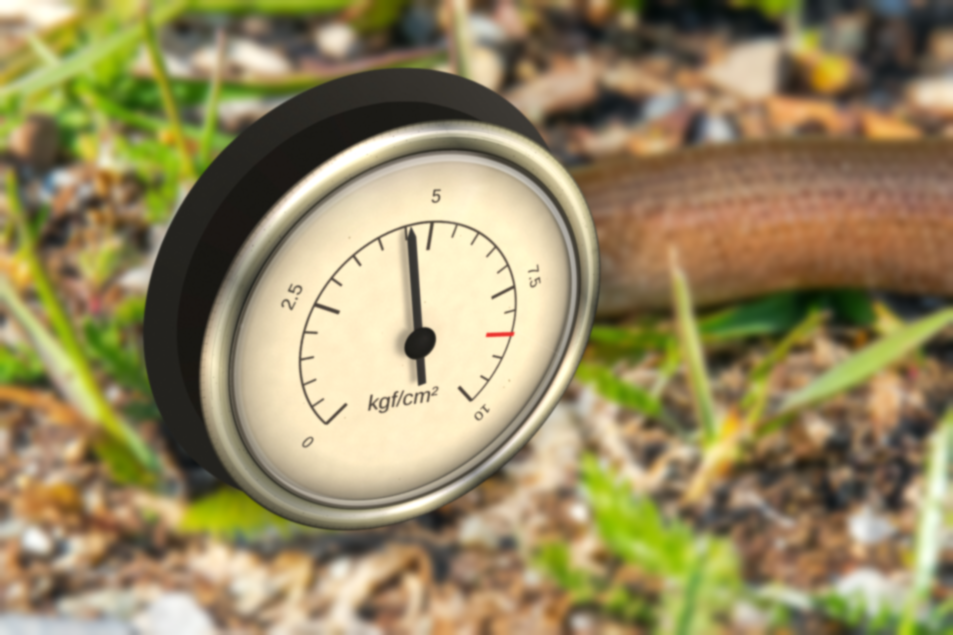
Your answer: 4.5 kg/cm²
